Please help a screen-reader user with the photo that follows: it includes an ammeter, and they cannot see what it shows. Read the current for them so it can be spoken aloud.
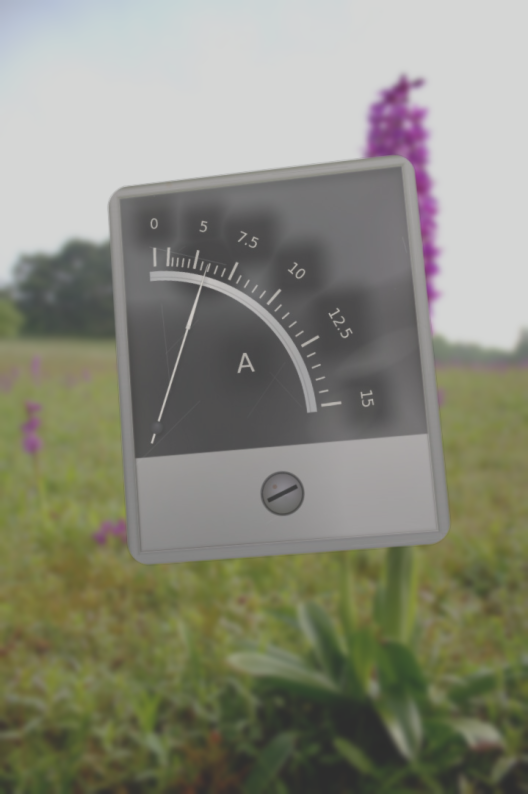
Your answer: 6 A
